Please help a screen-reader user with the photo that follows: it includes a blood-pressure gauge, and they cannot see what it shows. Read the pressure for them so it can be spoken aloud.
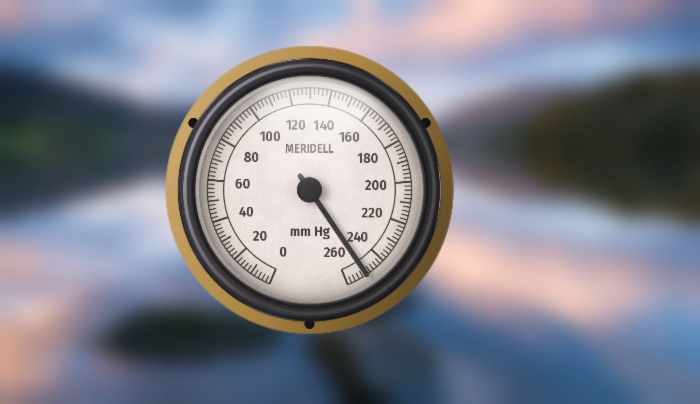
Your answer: 250 mmHg
